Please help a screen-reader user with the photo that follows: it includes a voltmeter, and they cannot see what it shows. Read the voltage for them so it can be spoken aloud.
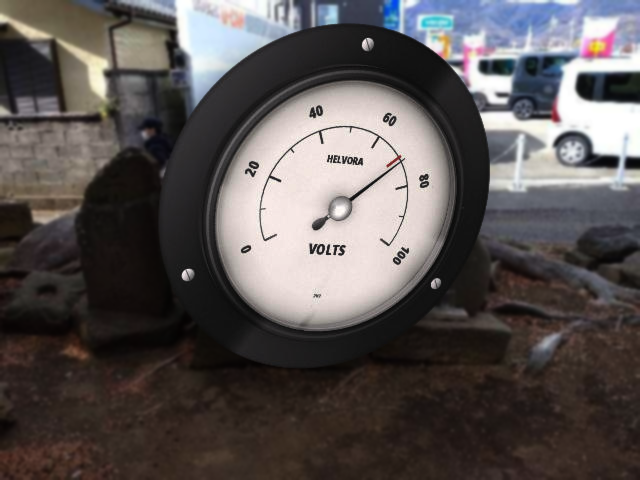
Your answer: 70 V
